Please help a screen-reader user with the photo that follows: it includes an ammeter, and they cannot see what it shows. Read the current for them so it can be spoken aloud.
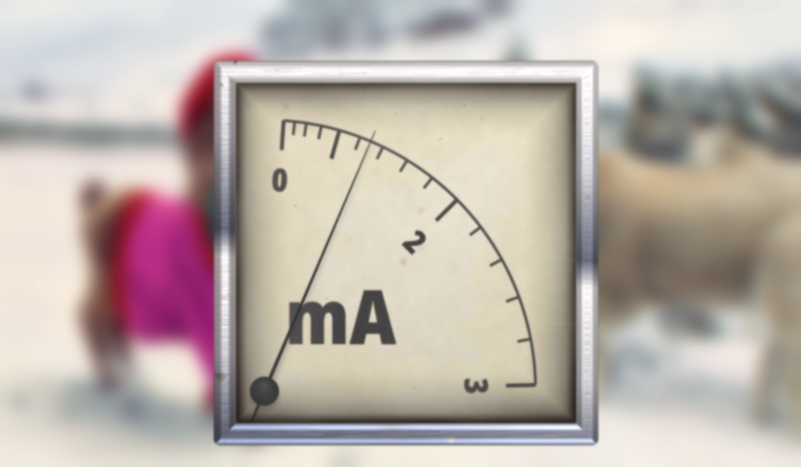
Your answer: 1.3 mA
